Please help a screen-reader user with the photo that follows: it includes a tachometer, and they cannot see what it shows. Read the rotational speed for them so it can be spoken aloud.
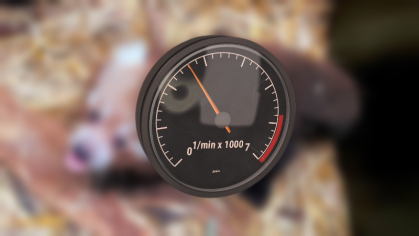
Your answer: 2600 rpm
